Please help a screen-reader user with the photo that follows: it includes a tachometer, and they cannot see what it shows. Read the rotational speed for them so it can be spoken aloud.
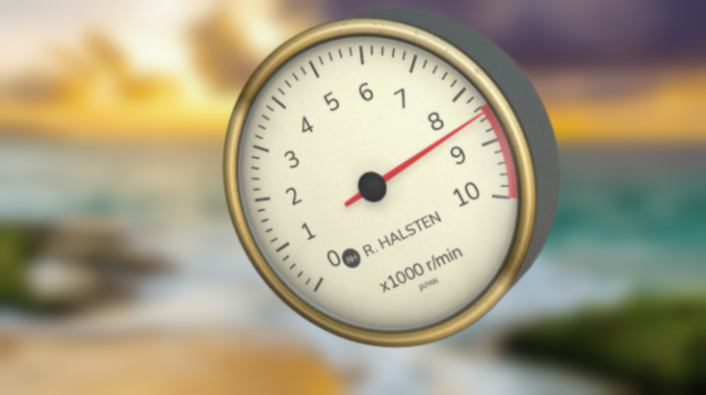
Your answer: 8500 rpm
